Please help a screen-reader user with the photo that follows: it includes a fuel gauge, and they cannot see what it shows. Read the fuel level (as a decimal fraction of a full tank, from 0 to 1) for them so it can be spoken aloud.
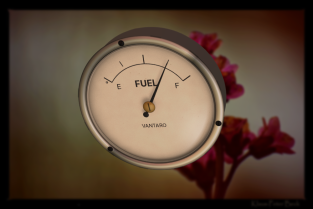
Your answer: 0.75
